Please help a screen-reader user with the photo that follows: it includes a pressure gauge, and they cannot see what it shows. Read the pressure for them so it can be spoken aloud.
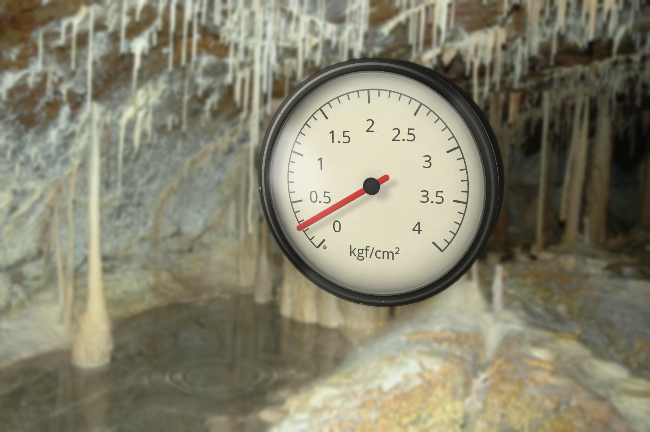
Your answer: 0.25 kg/cm²
